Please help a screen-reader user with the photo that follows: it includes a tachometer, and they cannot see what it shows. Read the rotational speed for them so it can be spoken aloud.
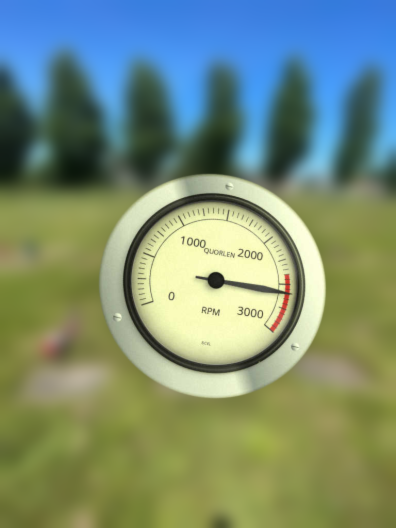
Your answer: 2600 rpm
